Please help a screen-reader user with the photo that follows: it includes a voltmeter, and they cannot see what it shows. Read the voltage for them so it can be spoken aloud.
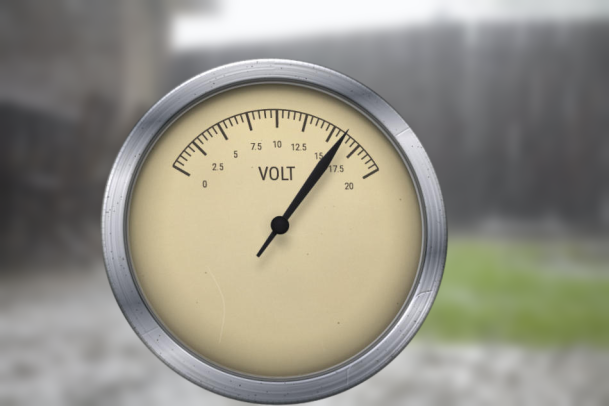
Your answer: 16 V
